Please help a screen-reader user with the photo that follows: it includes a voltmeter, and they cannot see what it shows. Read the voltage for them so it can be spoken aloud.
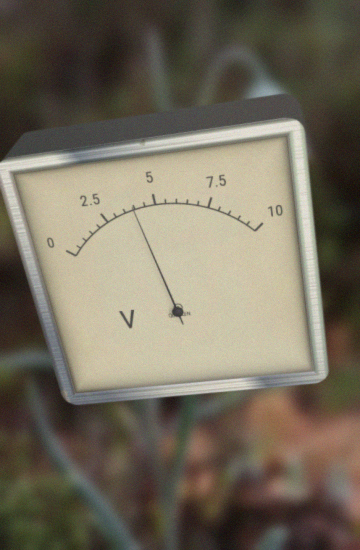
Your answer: 4 V
